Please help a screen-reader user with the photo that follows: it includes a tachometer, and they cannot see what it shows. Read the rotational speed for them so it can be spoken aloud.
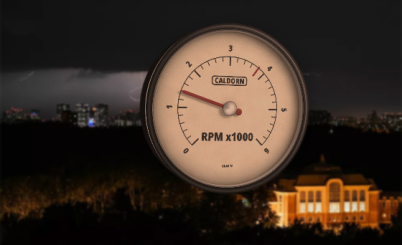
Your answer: 1400 rpm
